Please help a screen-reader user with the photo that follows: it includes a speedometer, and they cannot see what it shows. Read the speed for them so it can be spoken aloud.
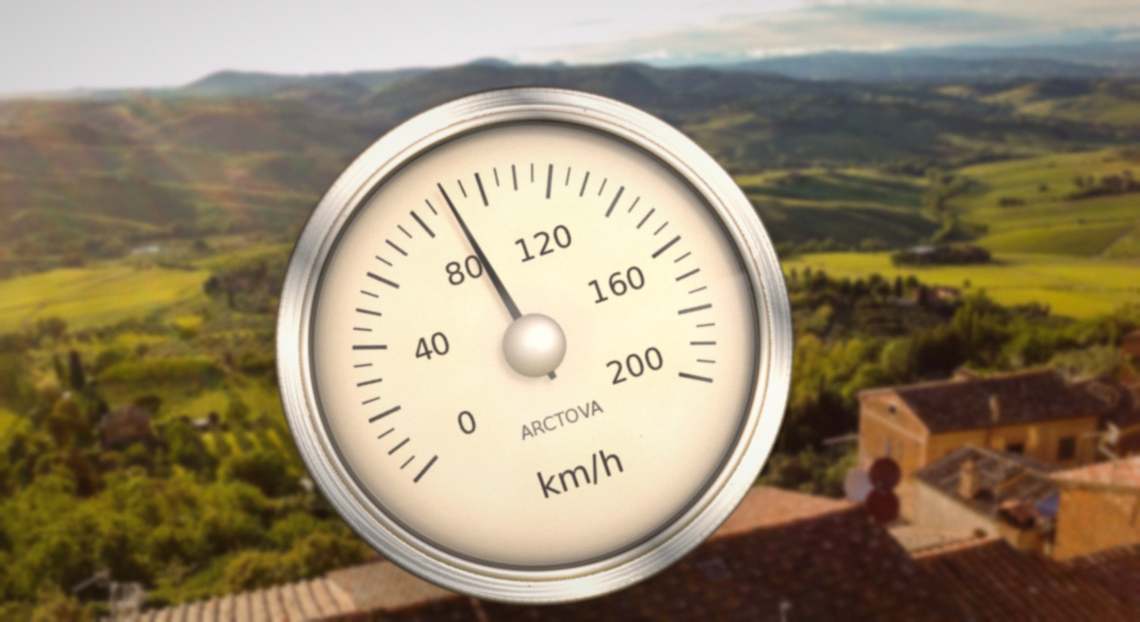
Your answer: 90 km/h
